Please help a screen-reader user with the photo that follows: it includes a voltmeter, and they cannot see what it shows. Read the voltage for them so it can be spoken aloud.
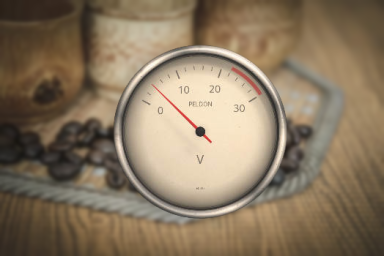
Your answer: 4 V
